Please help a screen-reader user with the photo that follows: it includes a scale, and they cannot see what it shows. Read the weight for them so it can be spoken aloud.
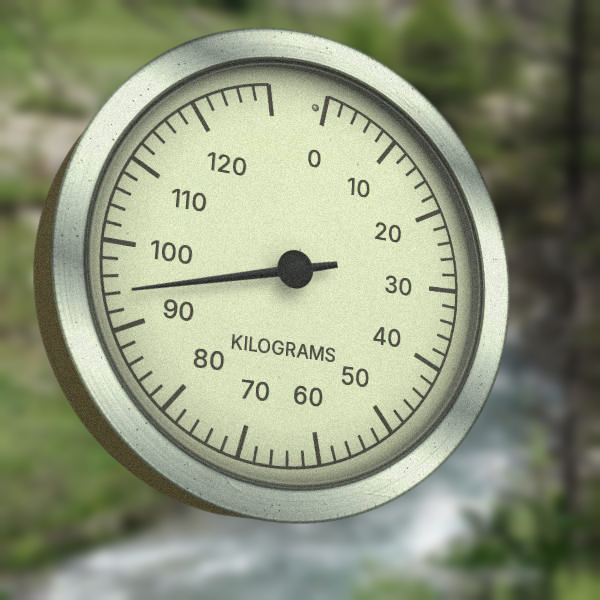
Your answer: 94 kg
